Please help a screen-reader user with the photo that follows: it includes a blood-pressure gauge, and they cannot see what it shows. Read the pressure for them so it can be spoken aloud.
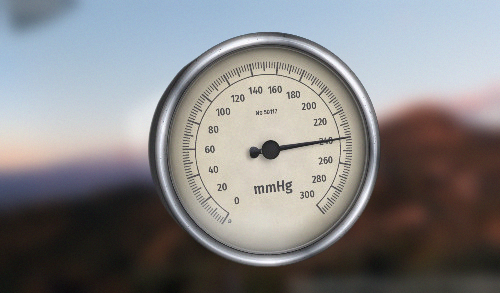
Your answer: 240 mmHg
